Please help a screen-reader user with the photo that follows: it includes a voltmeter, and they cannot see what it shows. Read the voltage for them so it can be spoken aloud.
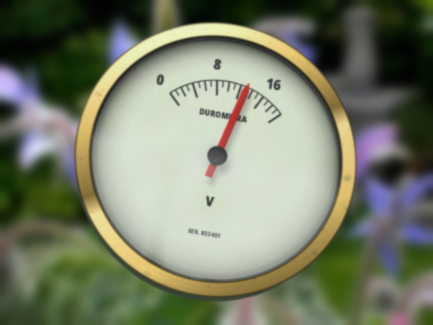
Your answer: 13 V
